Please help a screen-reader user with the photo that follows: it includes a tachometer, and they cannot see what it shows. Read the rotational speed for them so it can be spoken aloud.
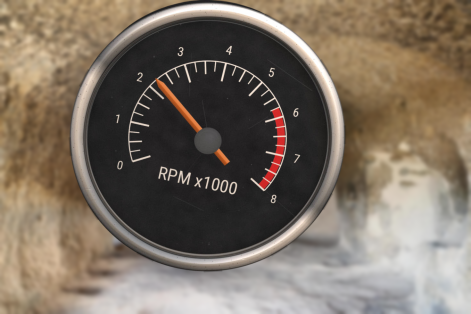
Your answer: 2250 rpm
